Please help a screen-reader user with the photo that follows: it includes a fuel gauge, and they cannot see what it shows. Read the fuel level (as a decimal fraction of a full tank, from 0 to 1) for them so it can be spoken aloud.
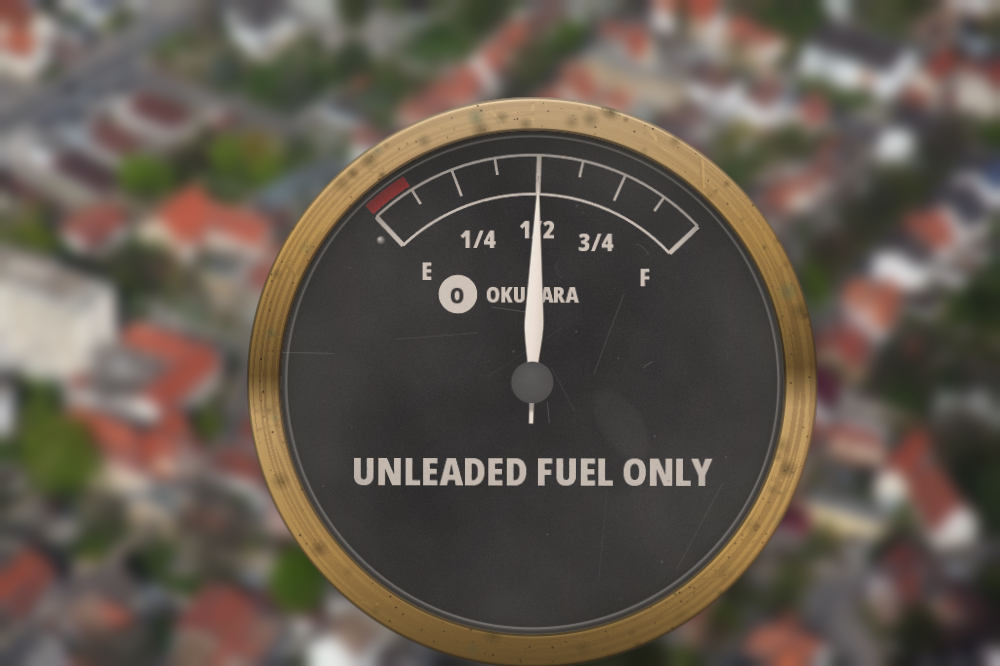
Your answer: 0.5
